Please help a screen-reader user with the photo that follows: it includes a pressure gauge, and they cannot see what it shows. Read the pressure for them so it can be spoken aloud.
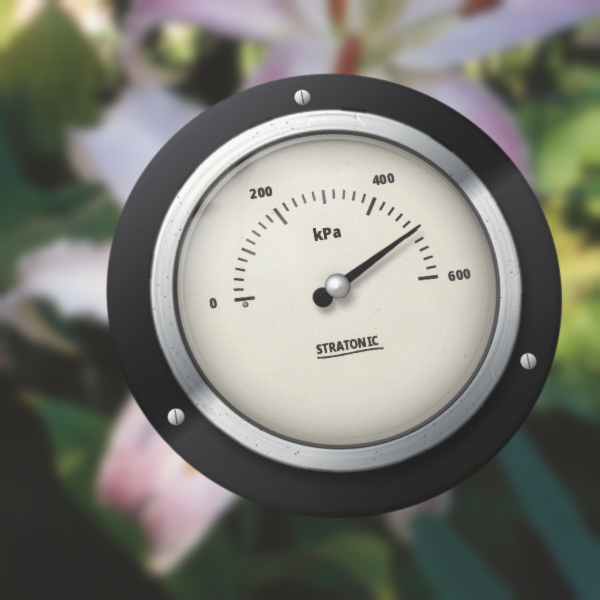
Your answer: 500 kPa
